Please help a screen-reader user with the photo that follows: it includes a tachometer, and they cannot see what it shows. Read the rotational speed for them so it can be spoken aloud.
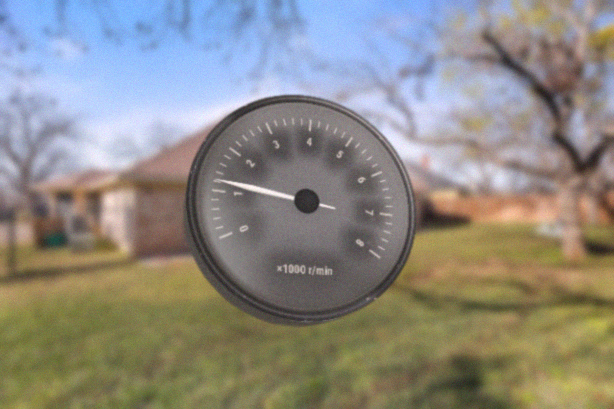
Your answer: 1200 rpm
